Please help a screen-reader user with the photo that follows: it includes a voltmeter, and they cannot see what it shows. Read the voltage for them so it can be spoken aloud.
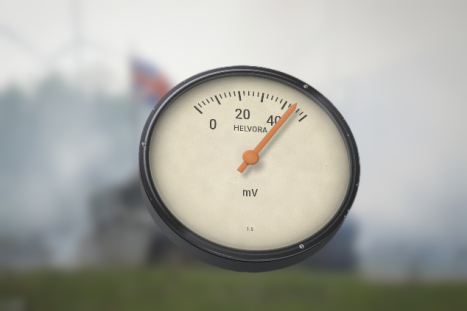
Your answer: 44 mV
